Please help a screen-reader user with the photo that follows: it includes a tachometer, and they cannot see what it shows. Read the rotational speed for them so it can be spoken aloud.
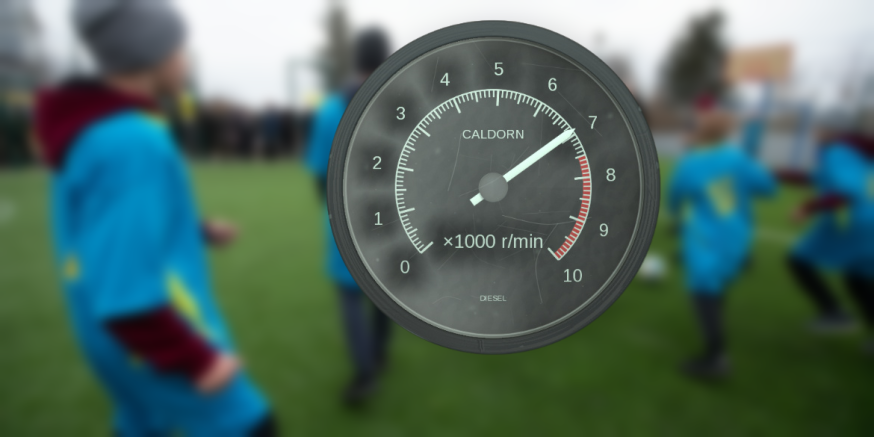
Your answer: 6900 rpm
